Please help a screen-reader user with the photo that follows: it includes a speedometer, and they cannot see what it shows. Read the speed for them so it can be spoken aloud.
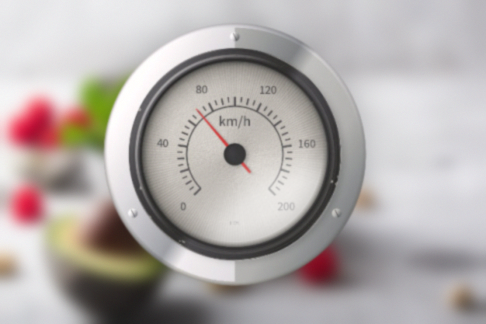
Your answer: 70 km/h
